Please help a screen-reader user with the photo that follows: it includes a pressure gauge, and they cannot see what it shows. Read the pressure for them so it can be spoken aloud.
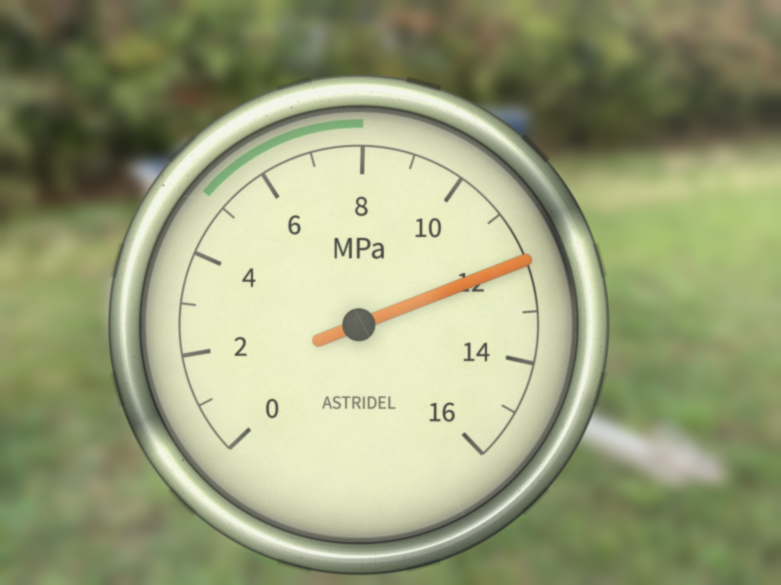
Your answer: 12 MPa
